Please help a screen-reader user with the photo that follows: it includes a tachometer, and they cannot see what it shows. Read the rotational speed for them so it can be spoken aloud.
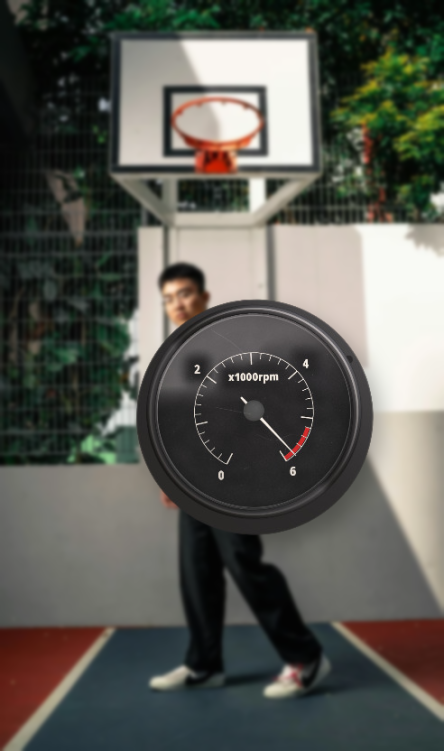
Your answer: 5800 rpm
